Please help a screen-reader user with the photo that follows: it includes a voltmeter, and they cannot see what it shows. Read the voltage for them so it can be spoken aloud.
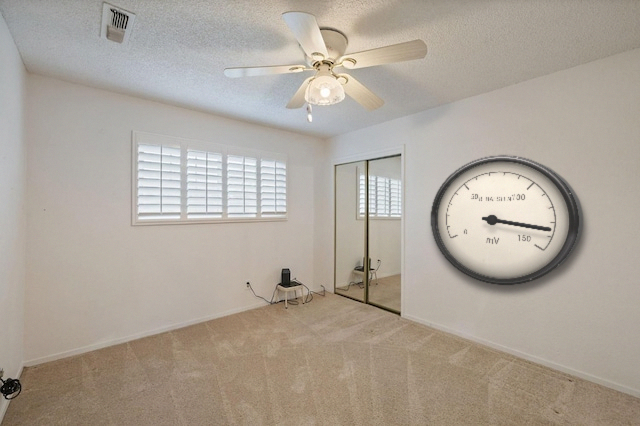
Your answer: 135 mV
